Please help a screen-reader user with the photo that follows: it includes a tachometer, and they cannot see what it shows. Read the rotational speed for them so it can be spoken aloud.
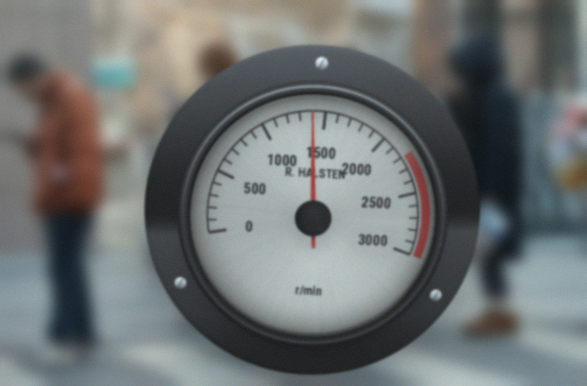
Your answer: 1400 rpm
